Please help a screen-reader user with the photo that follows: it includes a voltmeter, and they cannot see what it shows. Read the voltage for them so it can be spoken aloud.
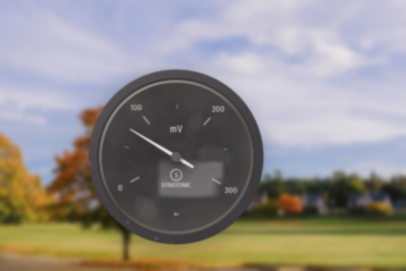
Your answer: 75 mV
